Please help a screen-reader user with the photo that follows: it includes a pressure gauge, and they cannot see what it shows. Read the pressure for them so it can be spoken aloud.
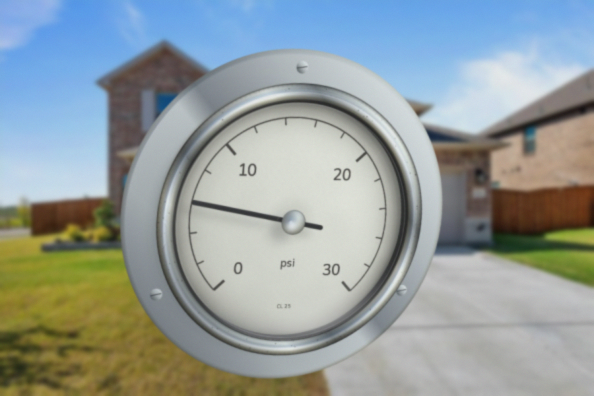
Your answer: 6 psi
